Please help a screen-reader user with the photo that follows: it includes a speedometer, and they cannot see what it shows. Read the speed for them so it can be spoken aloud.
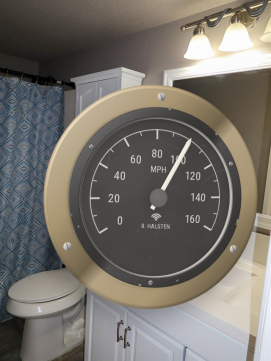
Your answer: 100 mph
